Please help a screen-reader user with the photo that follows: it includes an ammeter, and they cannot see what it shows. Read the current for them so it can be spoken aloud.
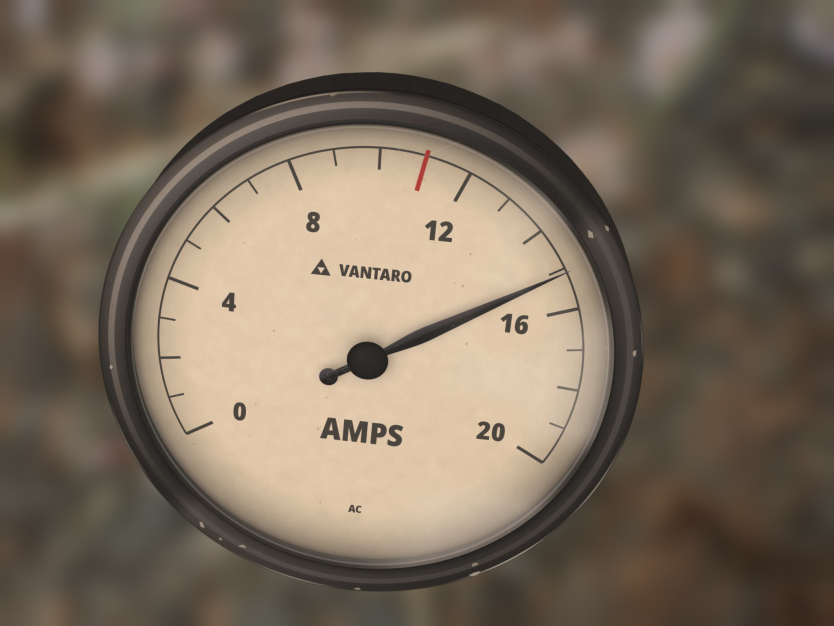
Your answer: 15 A
